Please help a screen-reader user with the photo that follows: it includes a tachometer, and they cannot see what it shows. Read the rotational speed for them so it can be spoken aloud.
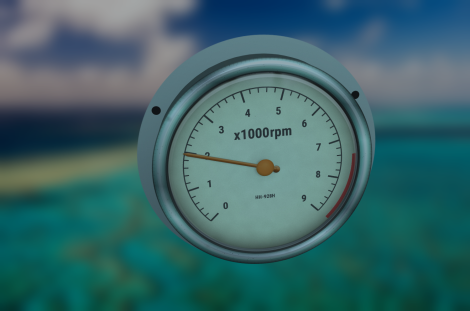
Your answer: 2000 rpm
